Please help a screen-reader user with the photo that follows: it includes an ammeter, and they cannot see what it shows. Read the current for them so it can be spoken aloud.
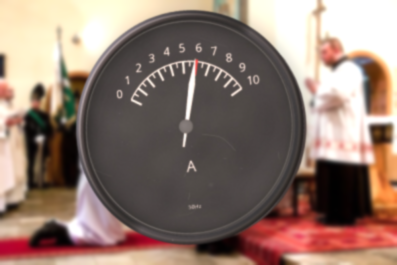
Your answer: 6 A
